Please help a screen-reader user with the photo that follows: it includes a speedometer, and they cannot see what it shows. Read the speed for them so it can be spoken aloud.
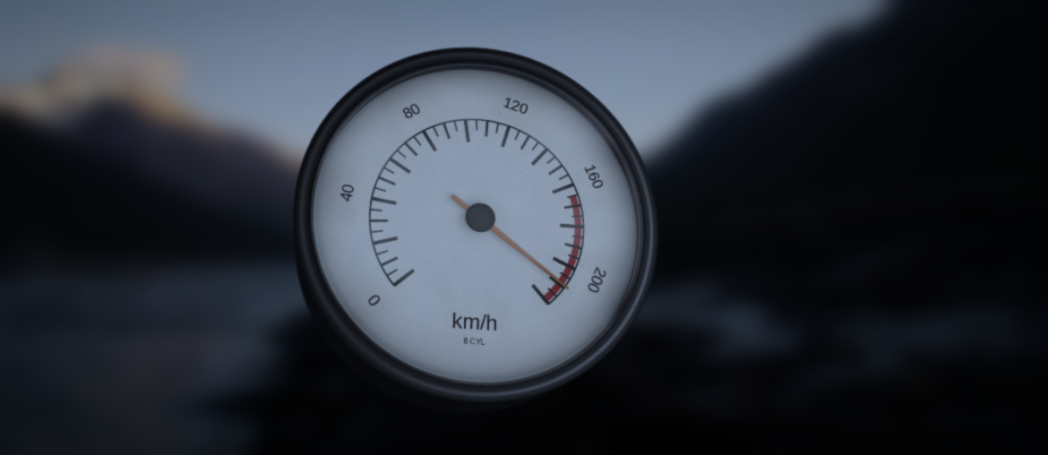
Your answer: 210 km/h
